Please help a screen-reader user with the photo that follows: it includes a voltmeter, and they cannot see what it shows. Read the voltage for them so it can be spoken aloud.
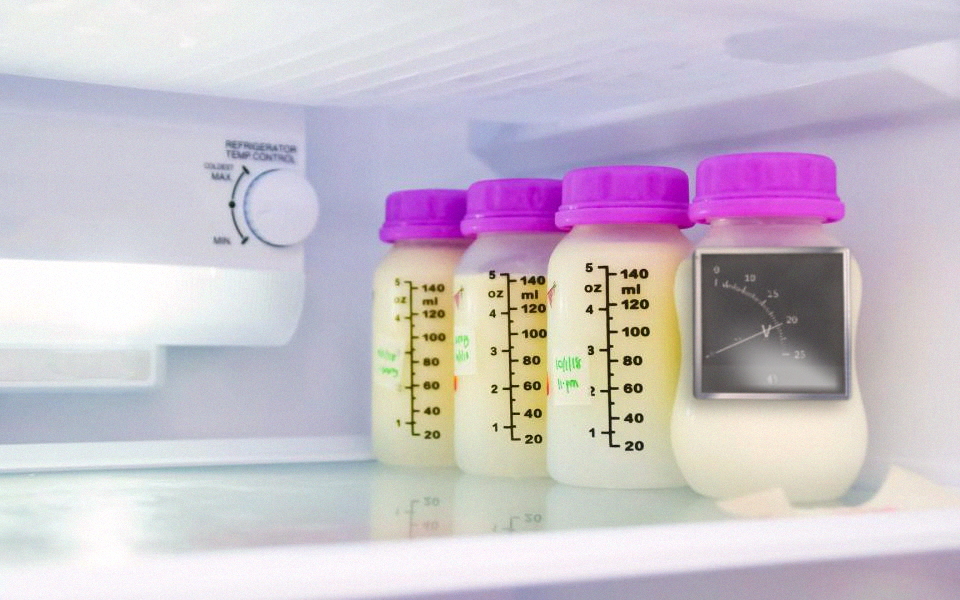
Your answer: 20 V
